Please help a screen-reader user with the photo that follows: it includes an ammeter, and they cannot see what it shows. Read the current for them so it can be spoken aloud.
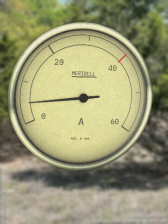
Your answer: 5 A
